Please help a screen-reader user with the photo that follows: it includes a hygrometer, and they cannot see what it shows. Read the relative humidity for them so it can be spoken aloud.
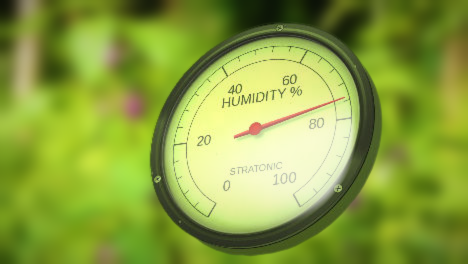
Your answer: 76 %
